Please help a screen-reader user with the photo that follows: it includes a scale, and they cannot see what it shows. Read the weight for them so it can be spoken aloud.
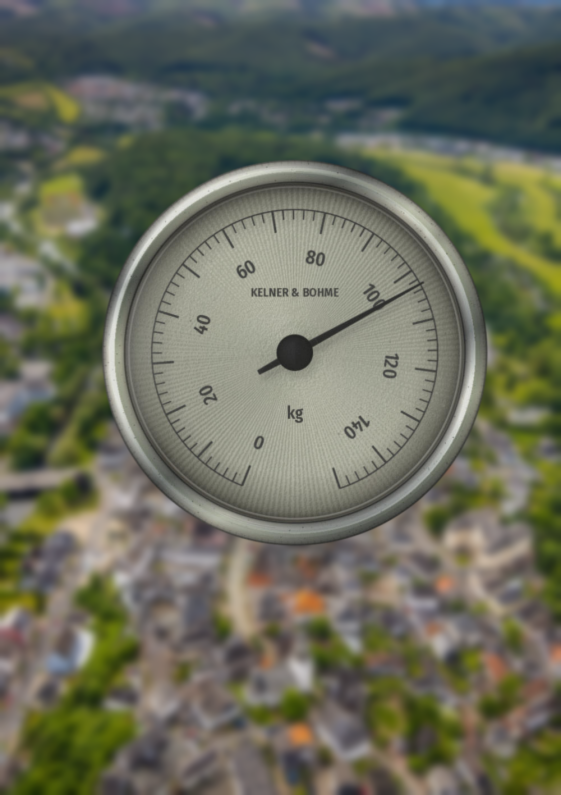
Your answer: 103 kg
